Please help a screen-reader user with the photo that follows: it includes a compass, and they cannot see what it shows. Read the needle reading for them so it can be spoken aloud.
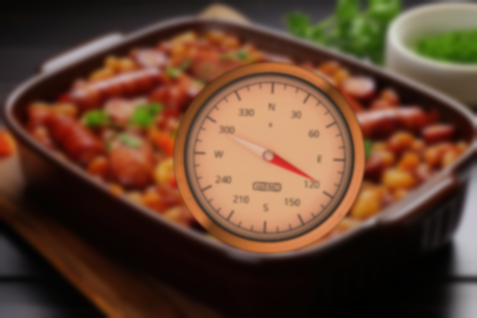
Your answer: 115 °
